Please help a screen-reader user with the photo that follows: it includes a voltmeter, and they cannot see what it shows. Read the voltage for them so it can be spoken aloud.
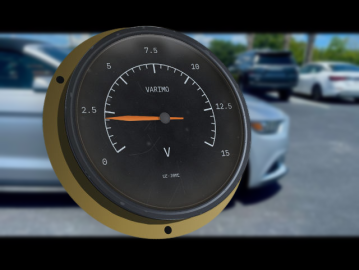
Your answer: 2 V
